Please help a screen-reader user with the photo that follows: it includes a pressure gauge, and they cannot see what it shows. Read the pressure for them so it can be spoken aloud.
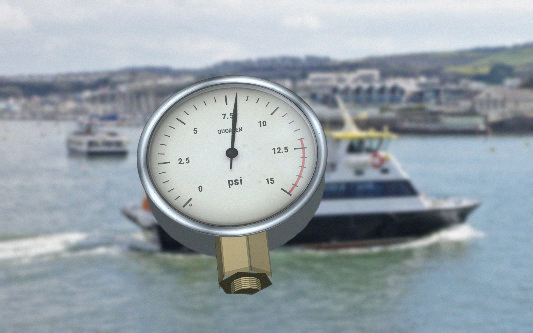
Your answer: 8 psi
